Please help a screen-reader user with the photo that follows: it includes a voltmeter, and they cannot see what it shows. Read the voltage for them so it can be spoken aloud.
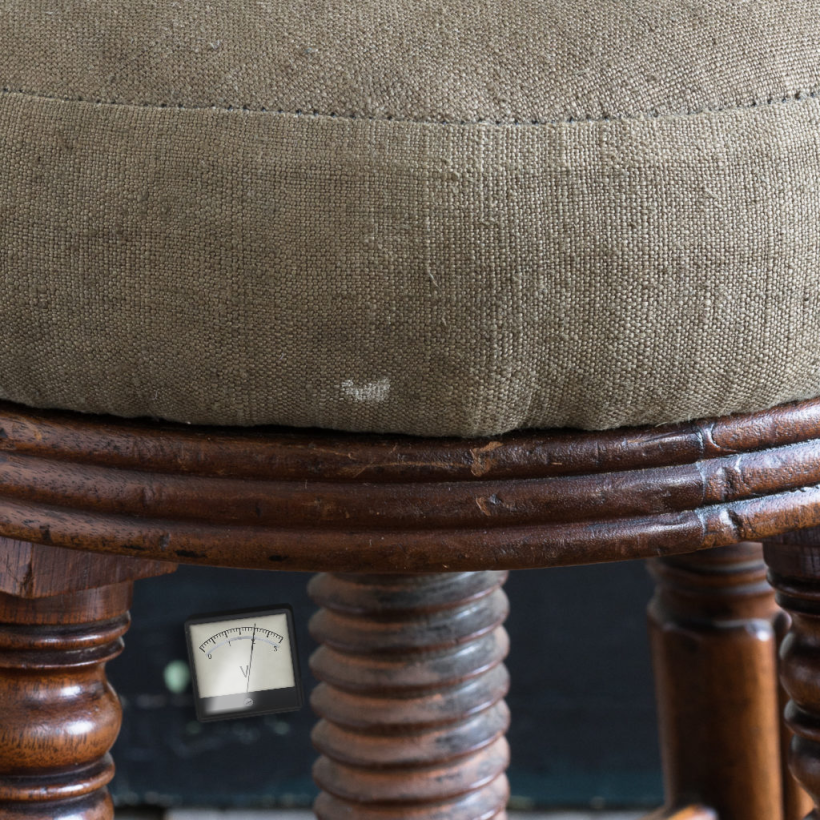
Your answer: 2 V
